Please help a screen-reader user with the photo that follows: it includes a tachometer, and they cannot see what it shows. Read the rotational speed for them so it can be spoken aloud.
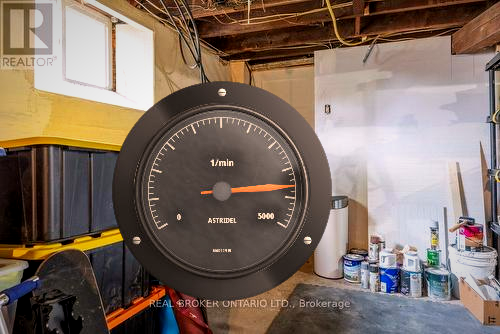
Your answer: 4300 rpm
